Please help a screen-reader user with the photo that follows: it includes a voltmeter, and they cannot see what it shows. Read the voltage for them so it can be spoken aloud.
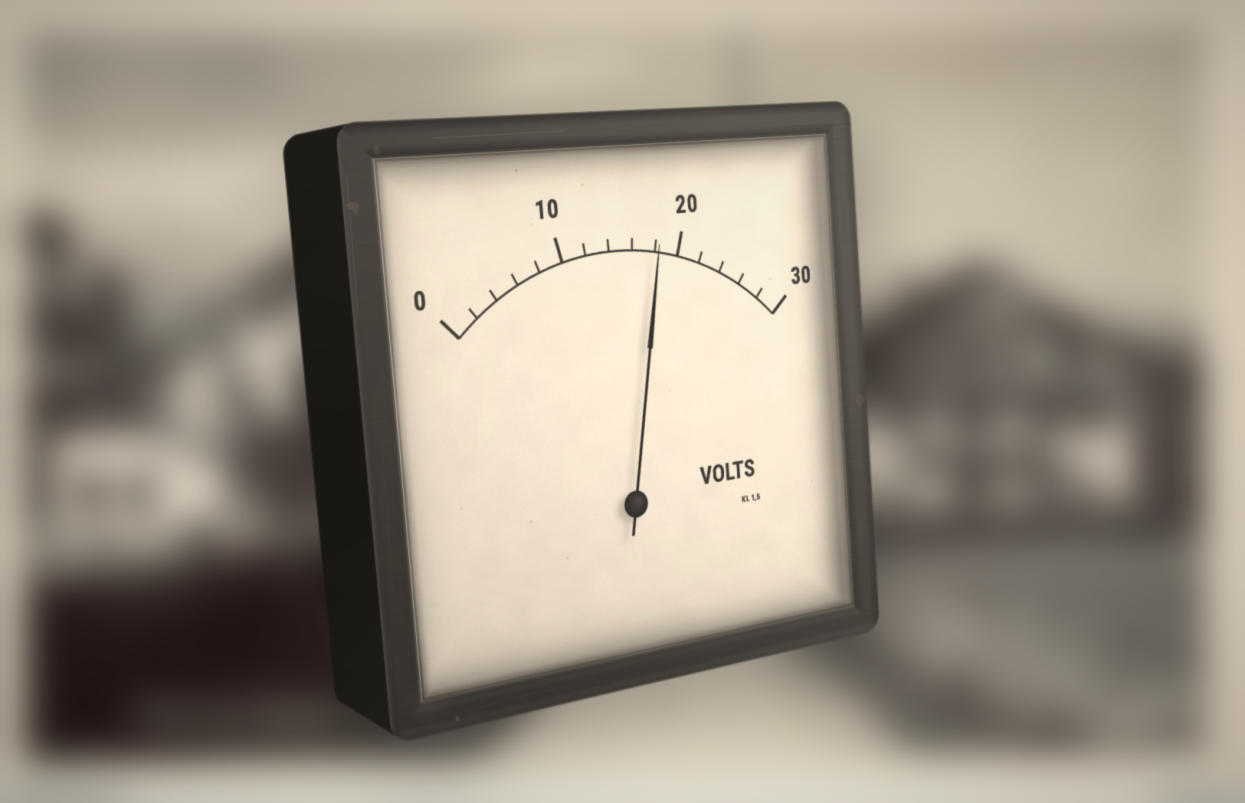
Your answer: 18 V
